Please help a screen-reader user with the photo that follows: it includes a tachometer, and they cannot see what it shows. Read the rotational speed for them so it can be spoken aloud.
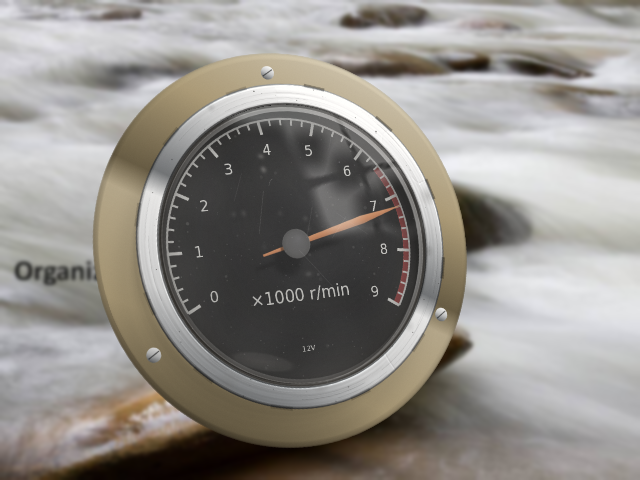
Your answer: 7200 rpm
